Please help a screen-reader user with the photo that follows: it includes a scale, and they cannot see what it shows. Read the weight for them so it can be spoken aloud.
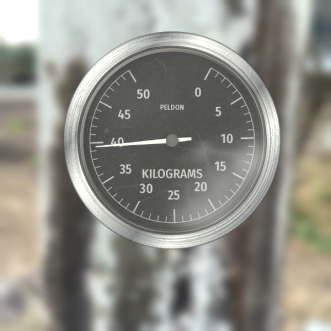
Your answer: 39.5 kg
